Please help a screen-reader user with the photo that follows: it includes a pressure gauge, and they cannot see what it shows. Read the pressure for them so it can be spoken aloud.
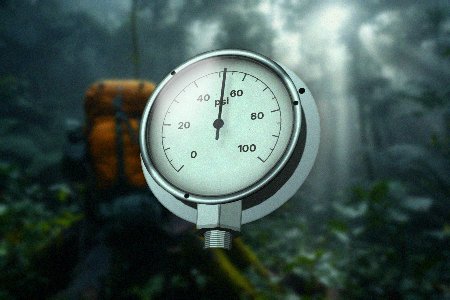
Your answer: 52.5 psi
